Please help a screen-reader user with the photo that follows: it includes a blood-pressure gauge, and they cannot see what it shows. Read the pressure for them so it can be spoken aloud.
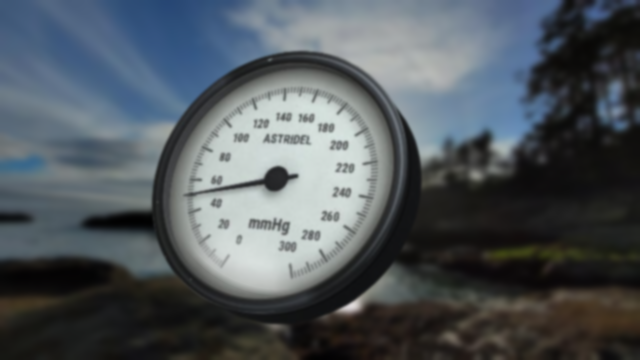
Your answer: 50 mmHg
